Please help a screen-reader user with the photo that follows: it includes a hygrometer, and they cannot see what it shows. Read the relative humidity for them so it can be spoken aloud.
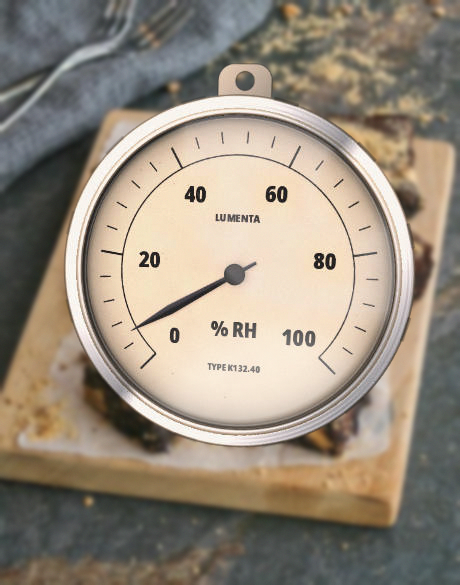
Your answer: 6 %
